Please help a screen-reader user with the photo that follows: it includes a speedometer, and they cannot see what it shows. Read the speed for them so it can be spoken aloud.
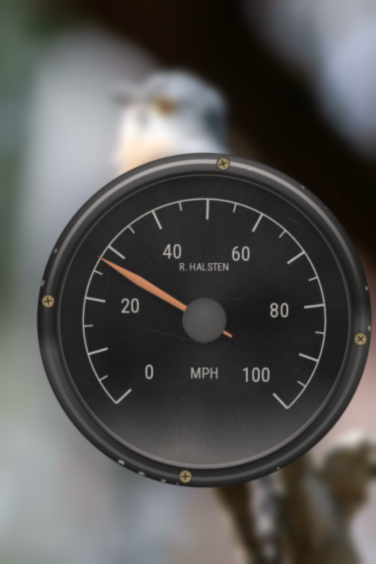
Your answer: 27.5 mph
